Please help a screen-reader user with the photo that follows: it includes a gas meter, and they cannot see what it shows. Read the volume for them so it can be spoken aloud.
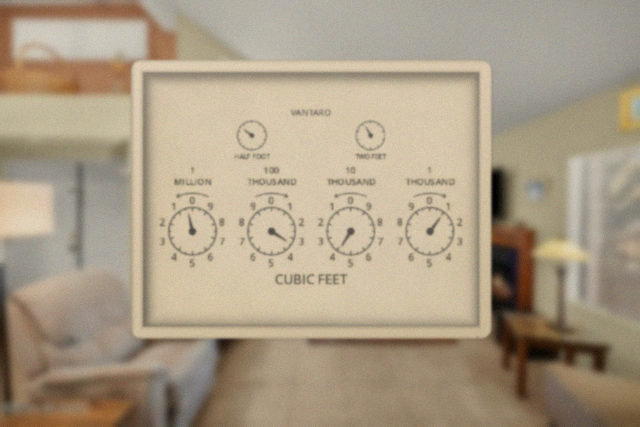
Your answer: 34100 ft³
